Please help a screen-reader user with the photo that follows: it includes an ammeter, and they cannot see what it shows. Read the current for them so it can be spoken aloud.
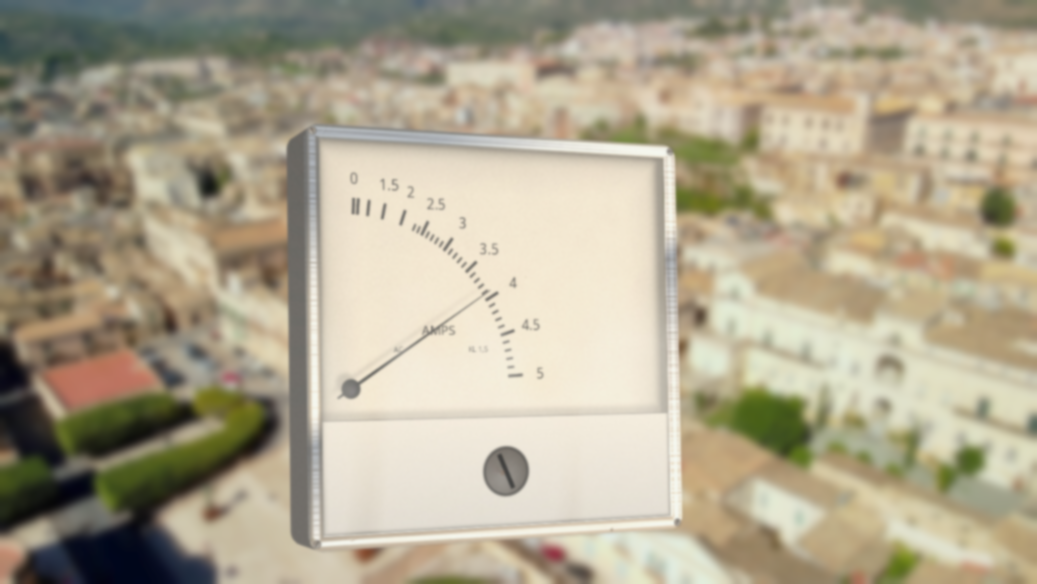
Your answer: 3.9 A
